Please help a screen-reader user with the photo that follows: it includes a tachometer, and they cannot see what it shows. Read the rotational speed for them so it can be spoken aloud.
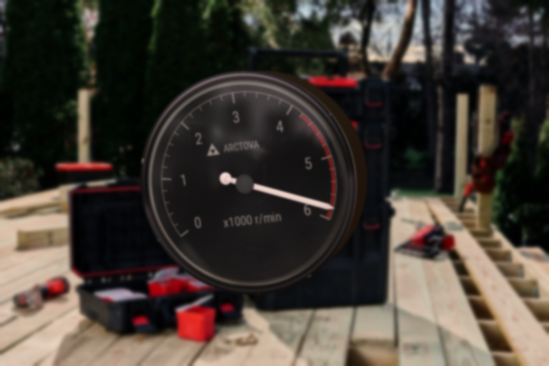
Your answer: 5800 rpm
